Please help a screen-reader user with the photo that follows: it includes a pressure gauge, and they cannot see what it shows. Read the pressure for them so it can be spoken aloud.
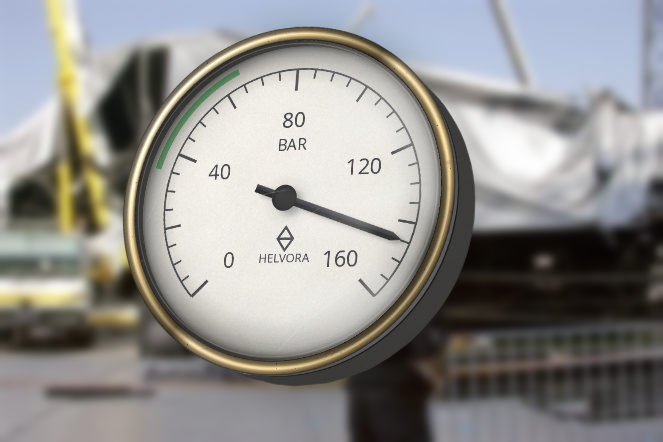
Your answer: 145 bar
